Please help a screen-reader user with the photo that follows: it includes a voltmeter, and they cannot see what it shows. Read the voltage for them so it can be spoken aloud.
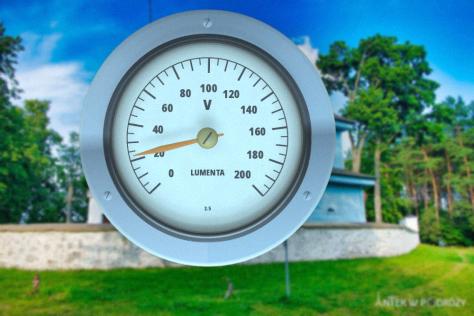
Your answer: 22.5 V
